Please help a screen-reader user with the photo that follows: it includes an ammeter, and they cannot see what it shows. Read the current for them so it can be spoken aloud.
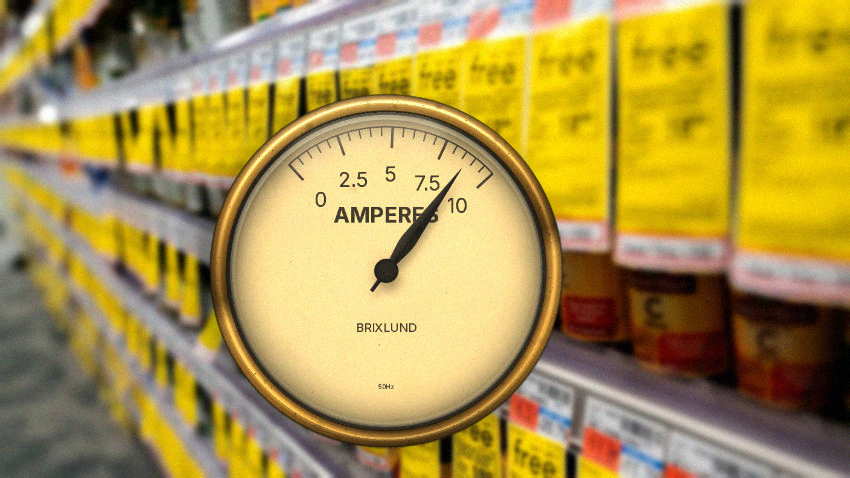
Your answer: 8.75 A
